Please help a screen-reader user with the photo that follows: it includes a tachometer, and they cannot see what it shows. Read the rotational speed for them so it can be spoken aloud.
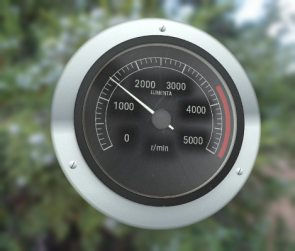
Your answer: 1400 rpm
